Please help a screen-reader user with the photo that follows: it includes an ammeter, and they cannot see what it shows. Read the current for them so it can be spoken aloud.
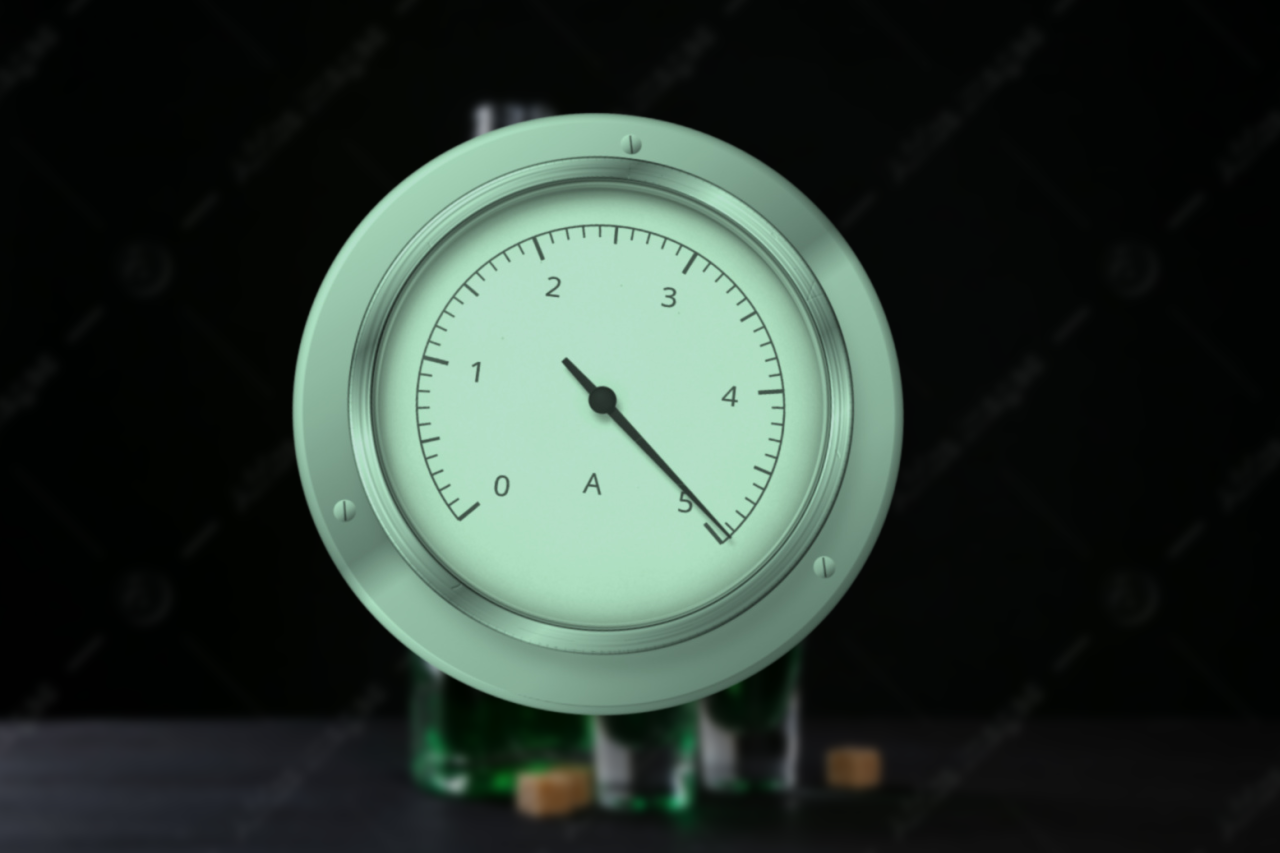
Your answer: 4.95 A
